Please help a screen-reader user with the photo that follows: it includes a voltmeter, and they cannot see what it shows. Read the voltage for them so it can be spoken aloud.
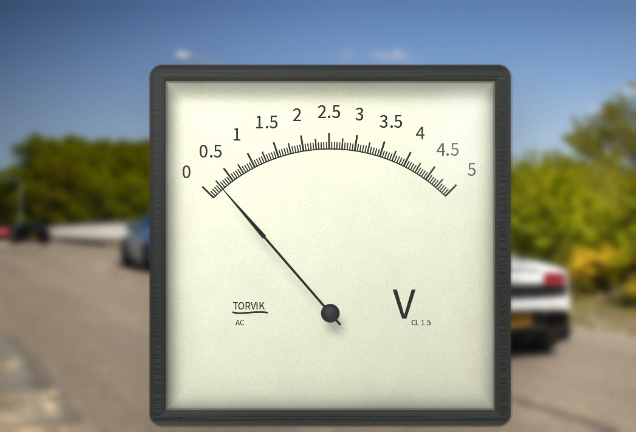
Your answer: 0.25 V
